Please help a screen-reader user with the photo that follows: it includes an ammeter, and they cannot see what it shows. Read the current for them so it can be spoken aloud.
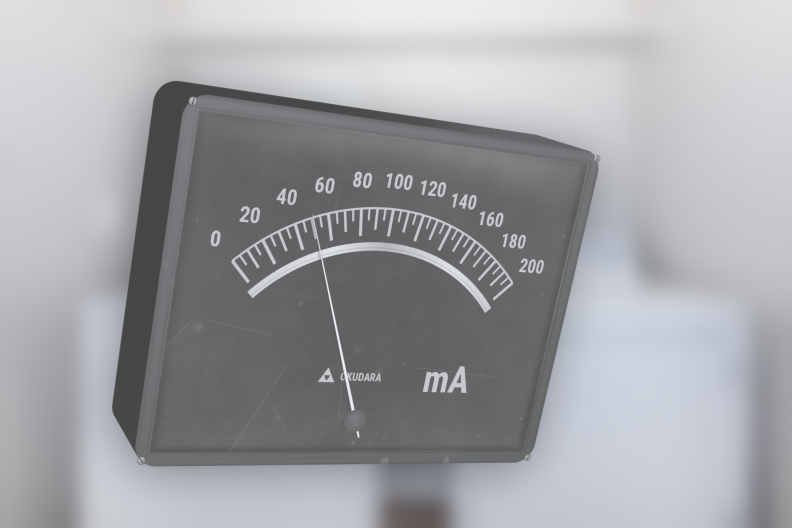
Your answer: 50 mA
